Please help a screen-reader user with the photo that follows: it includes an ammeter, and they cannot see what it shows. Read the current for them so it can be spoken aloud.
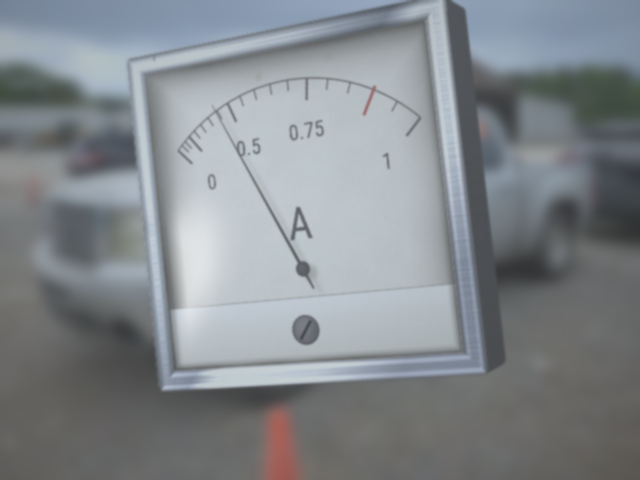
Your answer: 0.45 A
